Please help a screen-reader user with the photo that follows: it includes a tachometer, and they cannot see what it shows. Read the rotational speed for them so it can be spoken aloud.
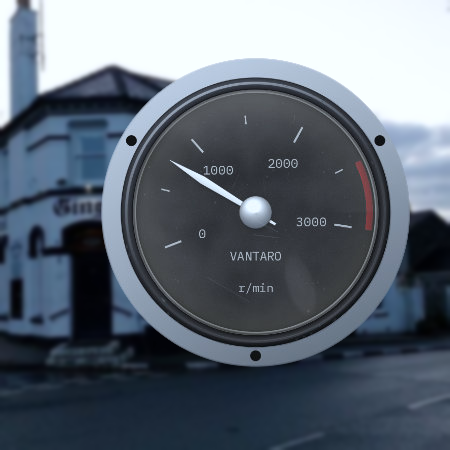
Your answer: 750 rpm
